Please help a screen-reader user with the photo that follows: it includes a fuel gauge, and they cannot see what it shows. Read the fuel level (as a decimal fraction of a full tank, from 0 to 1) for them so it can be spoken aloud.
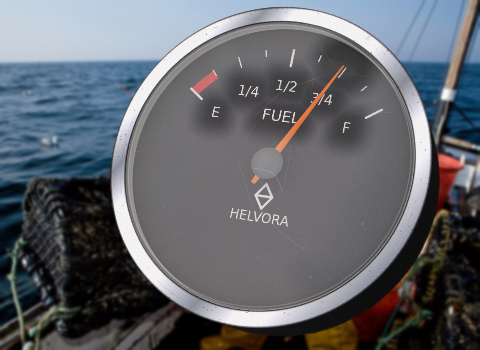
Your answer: 0.75
